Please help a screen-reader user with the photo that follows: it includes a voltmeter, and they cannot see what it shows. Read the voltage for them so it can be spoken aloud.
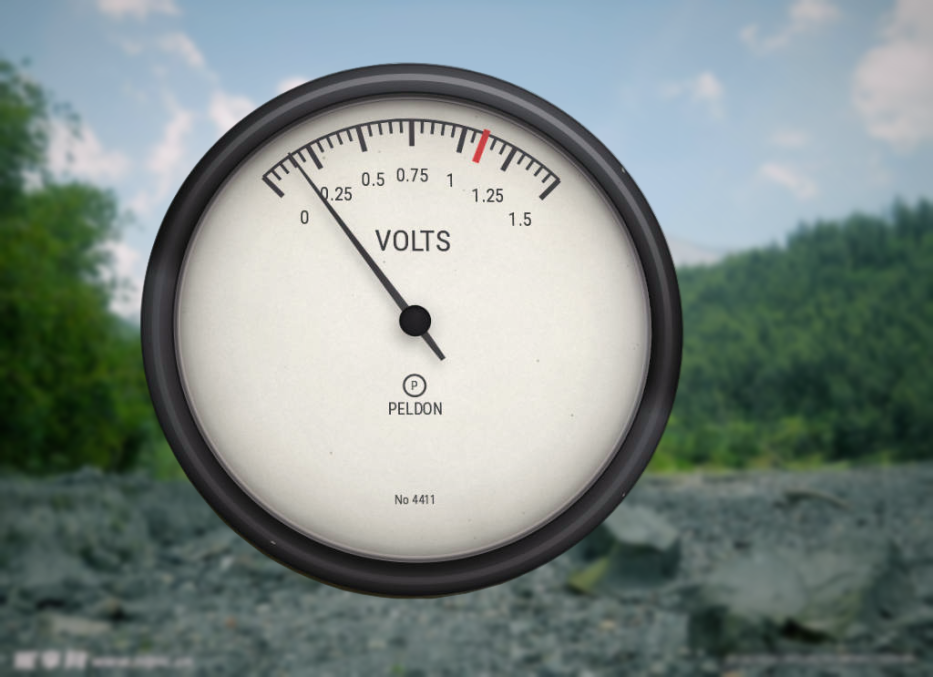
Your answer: 0.15 V
